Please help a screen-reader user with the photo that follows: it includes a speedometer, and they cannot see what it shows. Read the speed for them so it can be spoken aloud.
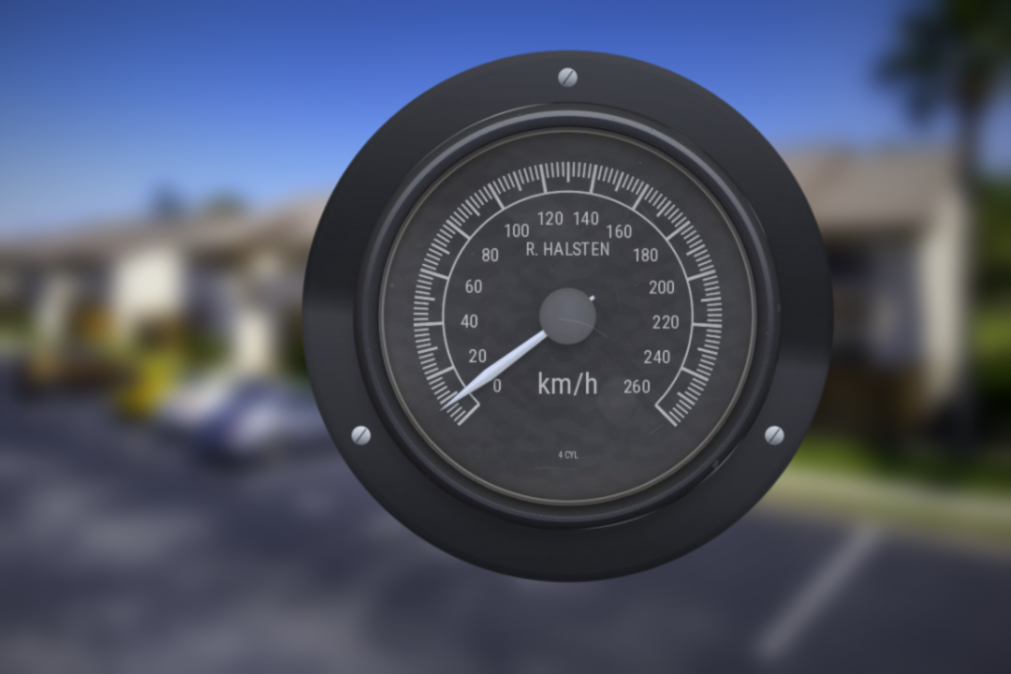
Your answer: 8 km/h
